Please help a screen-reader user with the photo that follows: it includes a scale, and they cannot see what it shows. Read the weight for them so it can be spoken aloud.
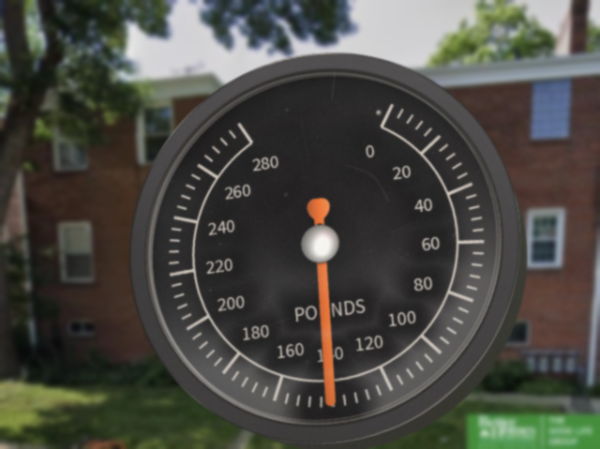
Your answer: 140 lb
